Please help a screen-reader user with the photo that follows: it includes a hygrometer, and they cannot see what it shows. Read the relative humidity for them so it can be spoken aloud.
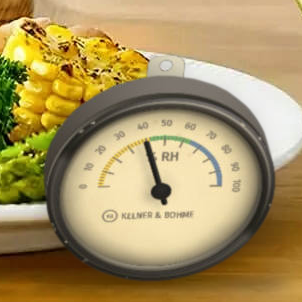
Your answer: 40 %
